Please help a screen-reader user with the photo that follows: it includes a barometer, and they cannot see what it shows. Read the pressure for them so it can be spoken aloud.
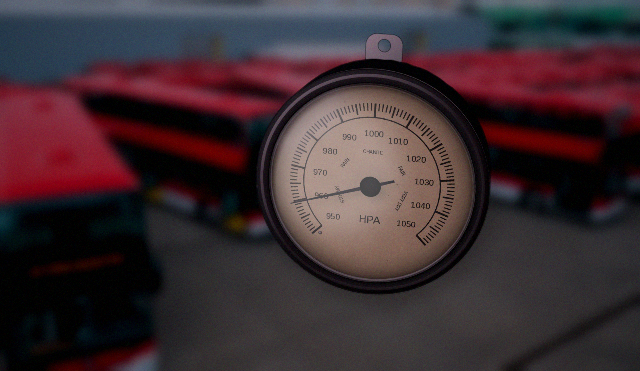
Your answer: 960 hPa
